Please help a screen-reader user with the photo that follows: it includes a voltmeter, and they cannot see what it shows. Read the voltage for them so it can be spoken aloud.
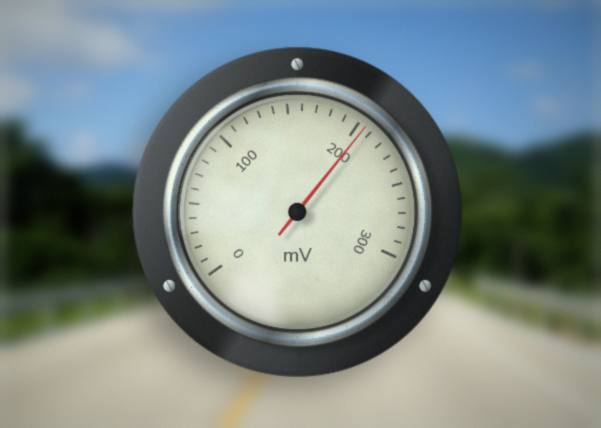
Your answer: 205 mV
